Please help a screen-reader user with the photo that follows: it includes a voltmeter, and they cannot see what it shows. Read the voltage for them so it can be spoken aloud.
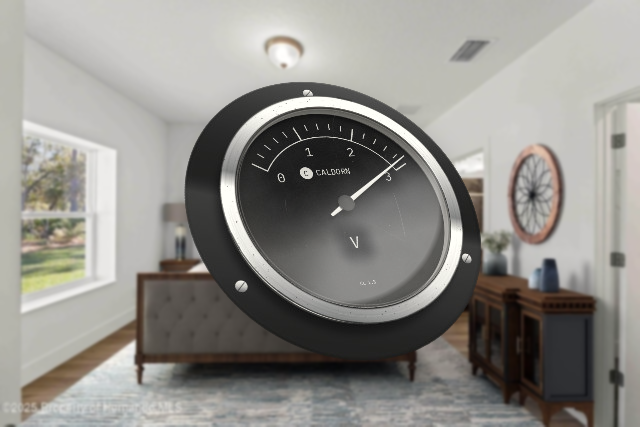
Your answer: 2.9 V
